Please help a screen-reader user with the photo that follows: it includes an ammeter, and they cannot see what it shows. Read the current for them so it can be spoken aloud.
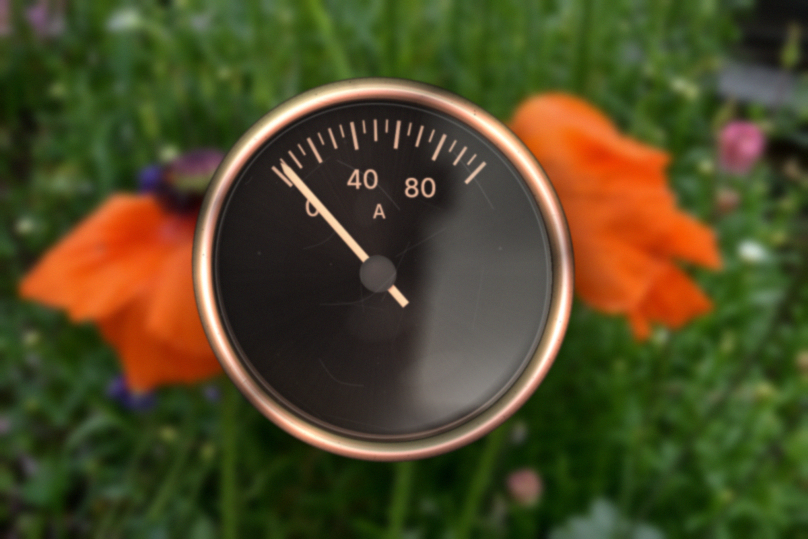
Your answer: 5 A
